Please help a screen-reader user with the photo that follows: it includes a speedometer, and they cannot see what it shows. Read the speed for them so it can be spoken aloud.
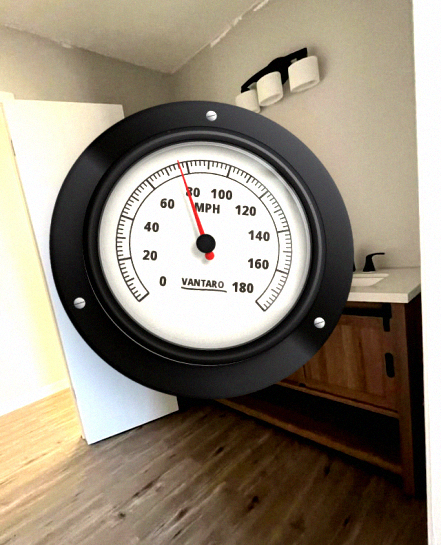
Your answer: 76 mph
